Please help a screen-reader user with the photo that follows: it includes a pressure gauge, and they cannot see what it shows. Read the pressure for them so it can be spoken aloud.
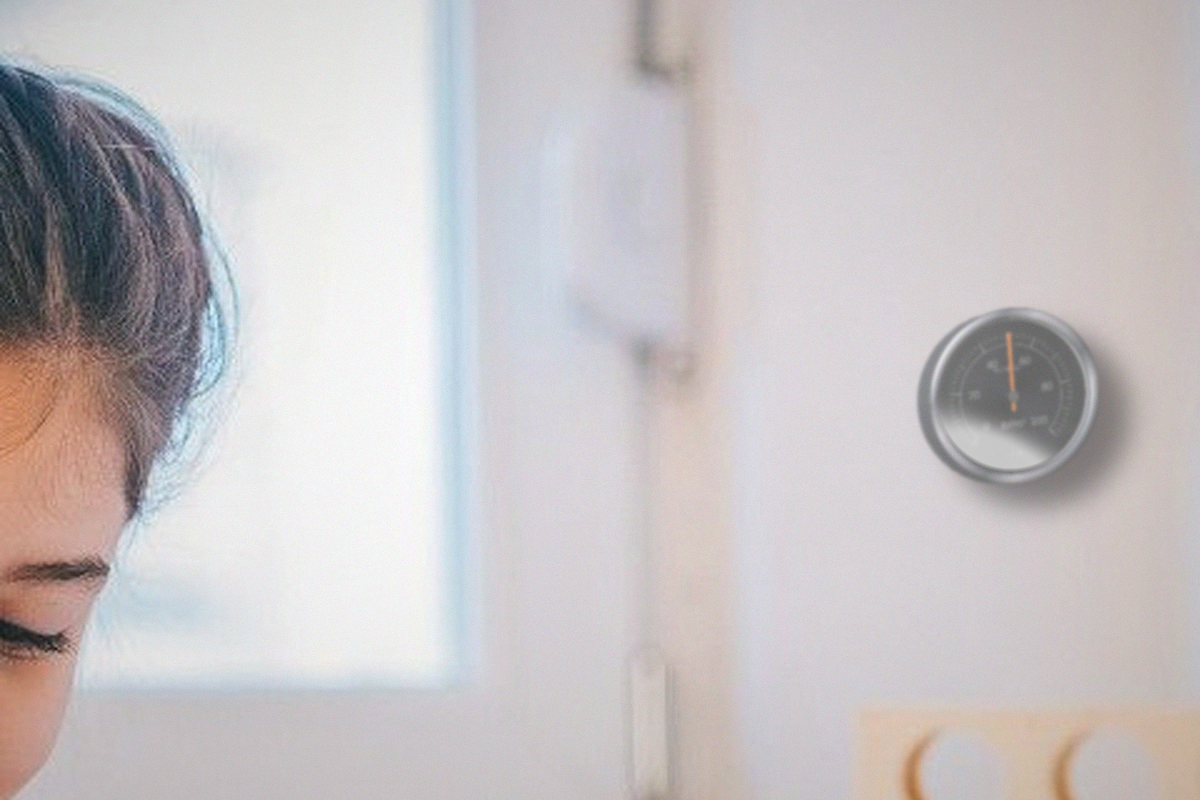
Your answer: 50 psi
